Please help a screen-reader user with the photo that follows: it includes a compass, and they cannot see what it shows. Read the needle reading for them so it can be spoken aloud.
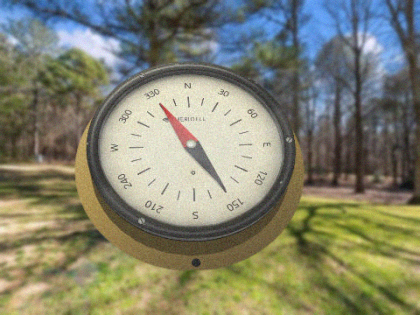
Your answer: 330 °
